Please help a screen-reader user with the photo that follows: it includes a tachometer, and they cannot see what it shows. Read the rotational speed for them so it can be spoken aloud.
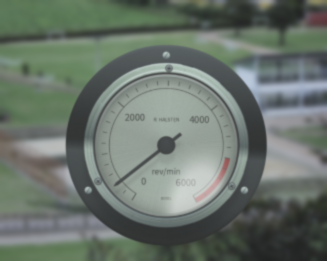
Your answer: 400 rpm
